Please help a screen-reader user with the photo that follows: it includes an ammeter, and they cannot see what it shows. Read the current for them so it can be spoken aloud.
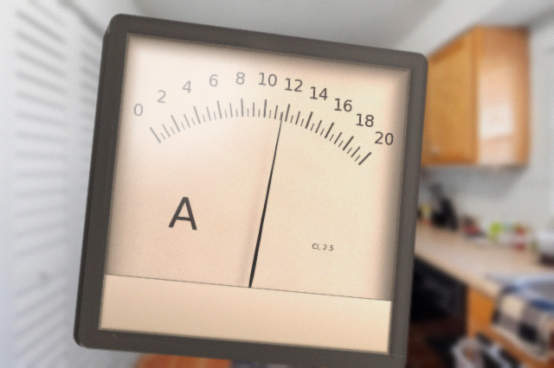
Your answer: 11.5 A
